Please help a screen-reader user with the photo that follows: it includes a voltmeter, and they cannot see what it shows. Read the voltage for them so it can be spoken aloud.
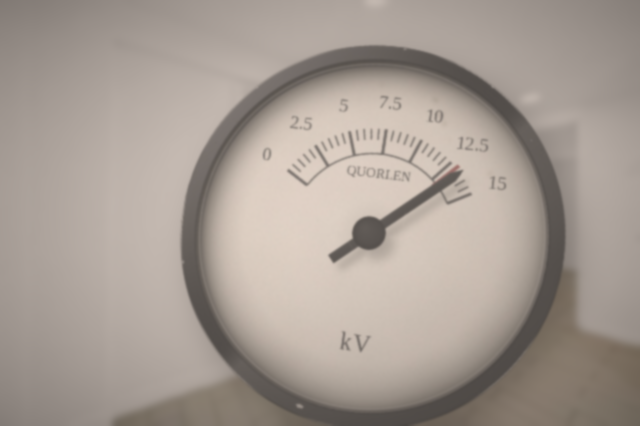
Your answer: 13.5 kV
